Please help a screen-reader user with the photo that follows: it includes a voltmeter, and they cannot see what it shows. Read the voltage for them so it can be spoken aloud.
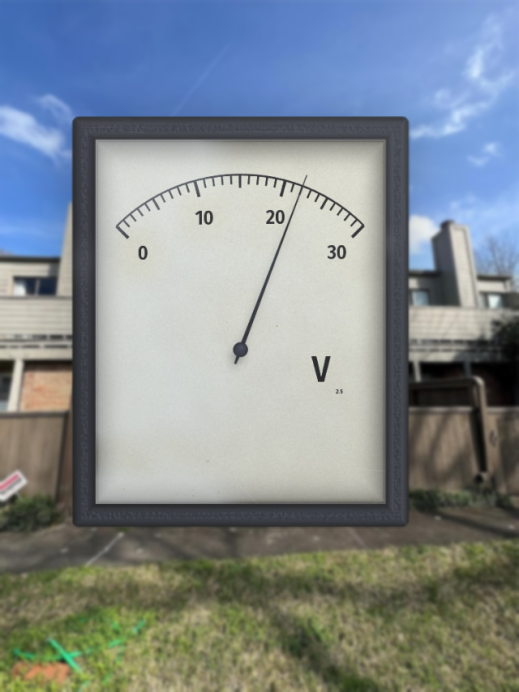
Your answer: 22 V
